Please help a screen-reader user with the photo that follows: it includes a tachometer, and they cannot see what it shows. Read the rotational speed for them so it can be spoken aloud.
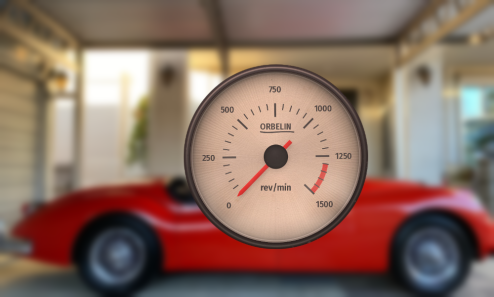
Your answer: 0 rpm
